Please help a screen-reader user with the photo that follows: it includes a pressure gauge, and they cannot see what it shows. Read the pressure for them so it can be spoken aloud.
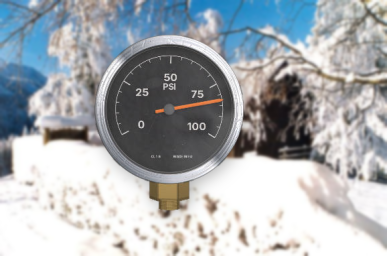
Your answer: 82.5 psi
